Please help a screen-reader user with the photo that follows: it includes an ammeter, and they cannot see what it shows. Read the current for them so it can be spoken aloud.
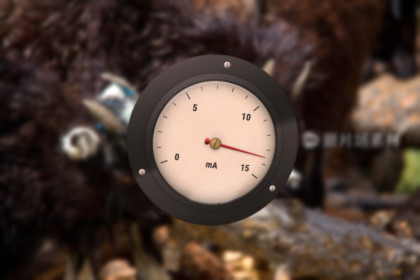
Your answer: 13.5 mA
